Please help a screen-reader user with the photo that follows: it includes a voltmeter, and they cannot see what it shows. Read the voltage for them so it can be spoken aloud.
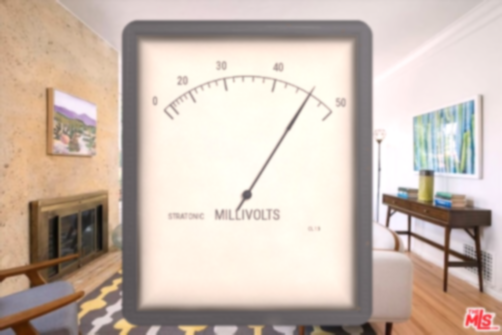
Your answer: 46 mV
